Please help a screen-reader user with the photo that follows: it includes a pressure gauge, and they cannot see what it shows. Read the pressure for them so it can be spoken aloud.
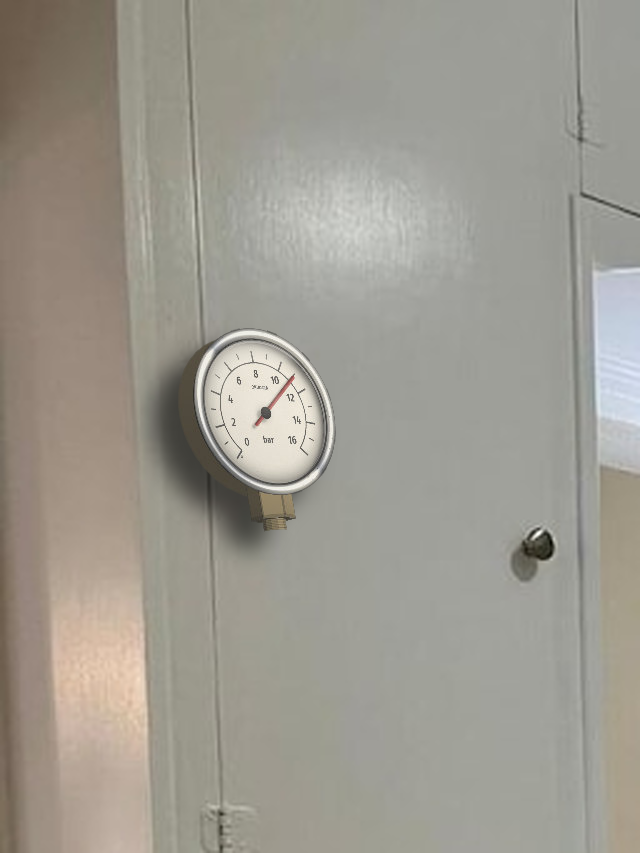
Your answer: 11 bar
